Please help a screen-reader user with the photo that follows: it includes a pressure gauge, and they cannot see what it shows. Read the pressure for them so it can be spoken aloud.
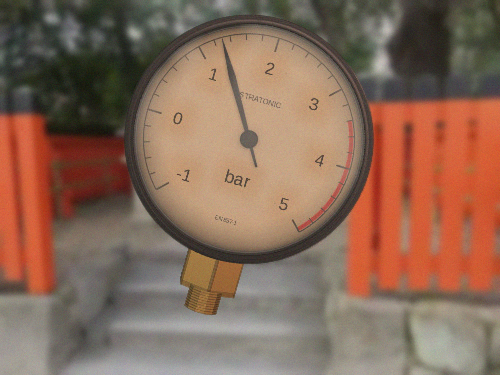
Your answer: 1.3 bar
